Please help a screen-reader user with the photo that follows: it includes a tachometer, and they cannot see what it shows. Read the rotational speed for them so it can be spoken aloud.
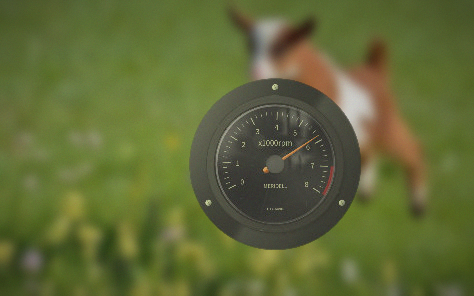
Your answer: 5800 rpm
